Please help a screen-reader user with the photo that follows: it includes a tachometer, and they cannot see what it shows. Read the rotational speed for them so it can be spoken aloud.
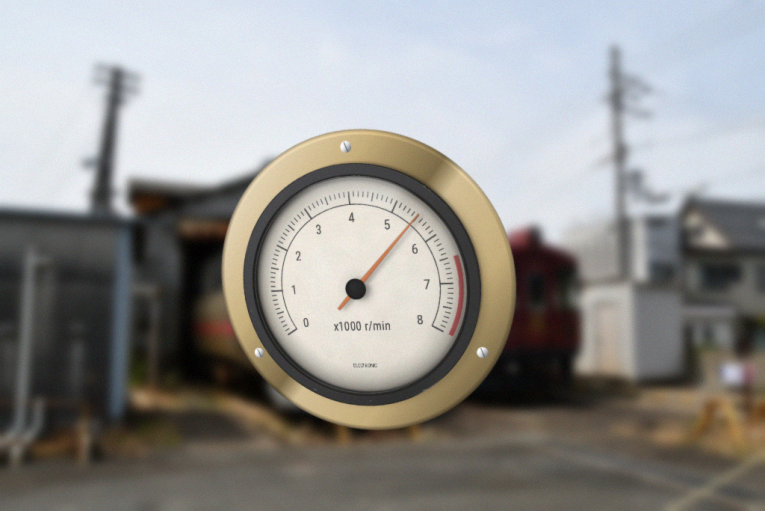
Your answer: 5500 rpm
